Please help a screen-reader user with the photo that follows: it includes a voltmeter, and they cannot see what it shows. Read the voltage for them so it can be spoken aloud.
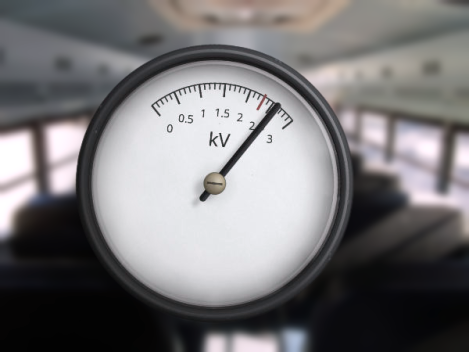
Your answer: 2.6 kV
